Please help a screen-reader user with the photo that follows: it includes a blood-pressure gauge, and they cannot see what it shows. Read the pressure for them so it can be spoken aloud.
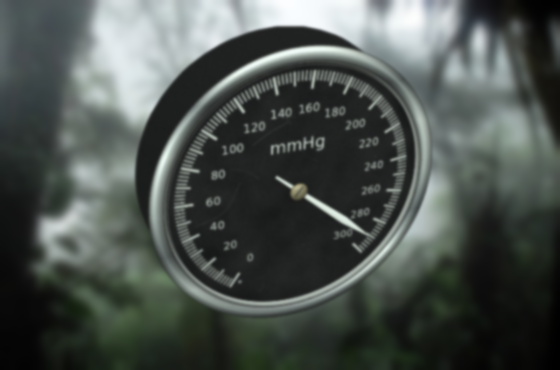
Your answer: 290 mmHg
